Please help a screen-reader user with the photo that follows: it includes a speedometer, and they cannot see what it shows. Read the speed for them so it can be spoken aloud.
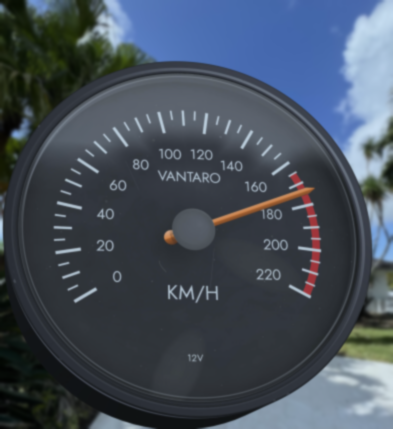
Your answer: 175 km/h
